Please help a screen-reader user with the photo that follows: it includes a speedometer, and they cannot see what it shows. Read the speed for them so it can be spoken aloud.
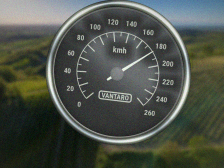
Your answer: 180 km/h
